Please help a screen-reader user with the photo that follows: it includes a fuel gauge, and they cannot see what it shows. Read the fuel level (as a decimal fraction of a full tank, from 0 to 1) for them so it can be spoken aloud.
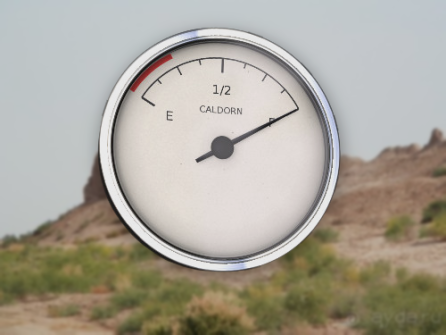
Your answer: 1
